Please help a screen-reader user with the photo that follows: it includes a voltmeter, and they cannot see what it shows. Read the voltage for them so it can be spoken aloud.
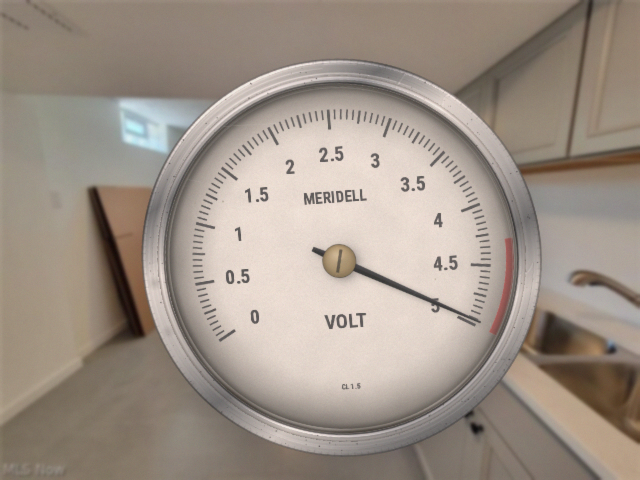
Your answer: 4.95 V
